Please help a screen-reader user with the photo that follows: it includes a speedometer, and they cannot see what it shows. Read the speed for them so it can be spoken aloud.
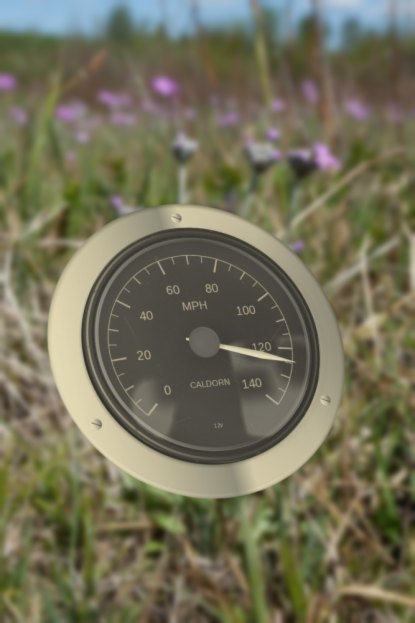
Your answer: 125 mph
